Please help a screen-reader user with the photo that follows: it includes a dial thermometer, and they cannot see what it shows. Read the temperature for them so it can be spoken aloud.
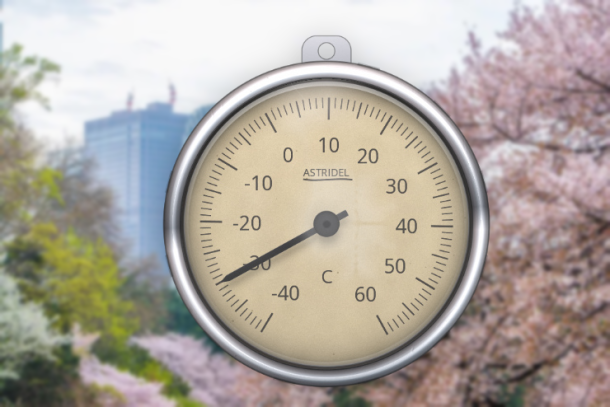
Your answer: -30 °C
